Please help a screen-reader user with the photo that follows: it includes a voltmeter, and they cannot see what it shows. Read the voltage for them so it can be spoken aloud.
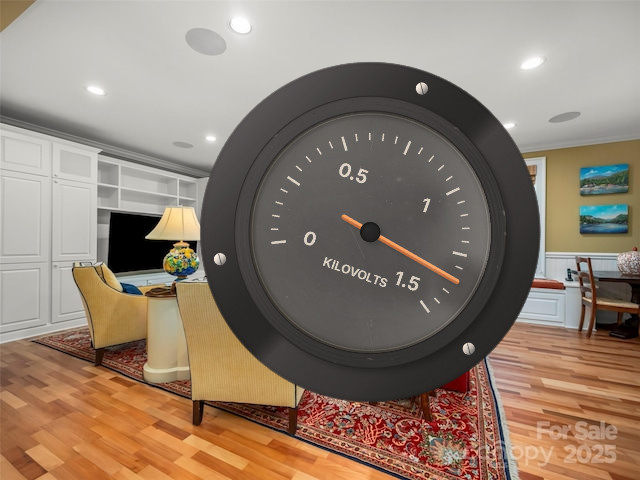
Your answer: 1.35 kV
